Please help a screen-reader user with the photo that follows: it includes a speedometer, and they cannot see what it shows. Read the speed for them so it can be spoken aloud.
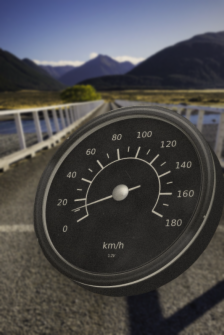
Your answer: 10 km/h
